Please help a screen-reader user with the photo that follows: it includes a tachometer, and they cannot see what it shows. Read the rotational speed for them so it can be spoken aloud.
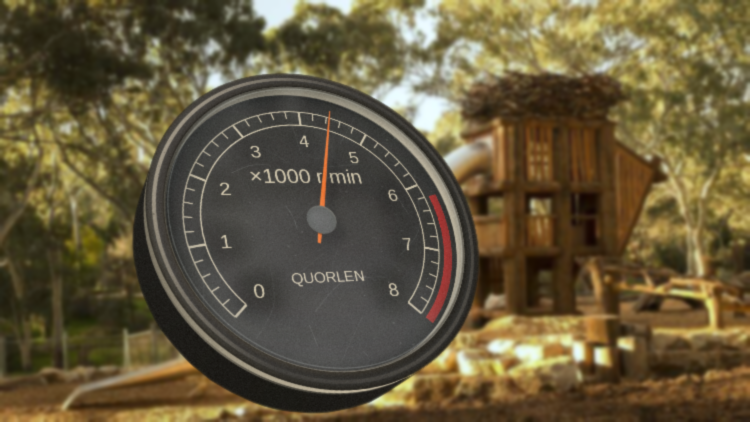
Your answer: 4400 rpm
